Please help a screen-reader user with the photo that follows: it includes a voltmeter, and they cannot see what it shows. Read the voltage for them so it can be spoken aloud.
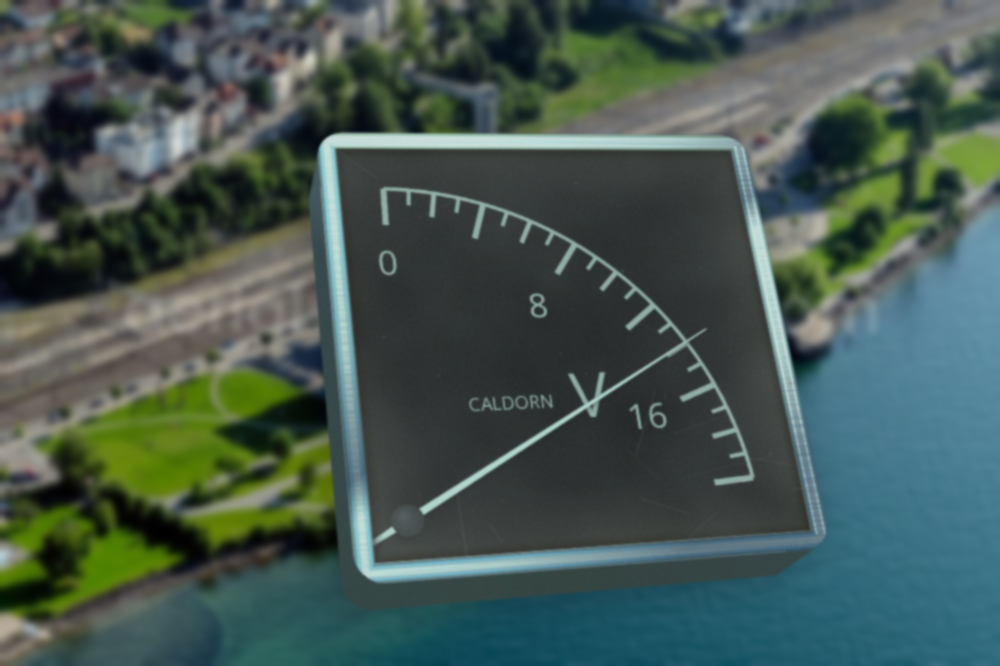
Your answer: 14 V
